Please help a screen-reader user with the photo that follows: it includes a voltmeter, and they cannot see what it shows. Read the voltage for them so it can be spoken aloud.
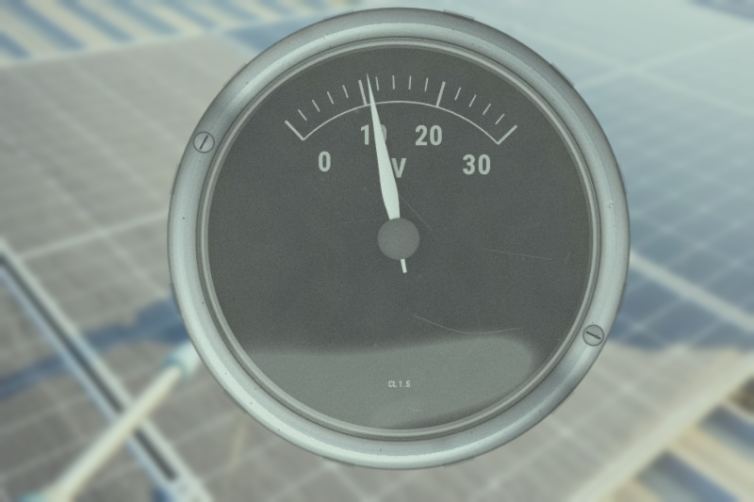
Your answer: 11 V
